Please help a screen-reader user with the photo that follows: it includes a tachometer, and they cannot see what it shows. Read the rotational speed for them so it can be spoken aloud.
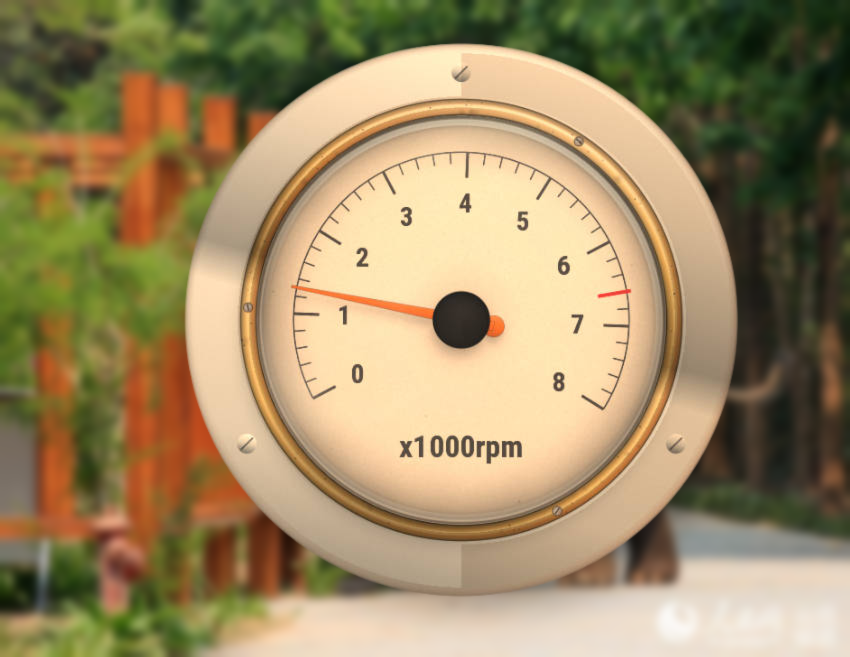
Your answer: 1300 rpm
